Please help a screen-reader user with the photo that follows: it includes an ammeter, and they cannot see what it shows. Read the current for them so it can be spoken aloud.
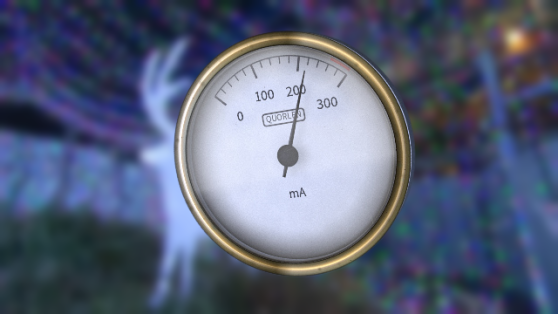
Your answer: 220 mA
